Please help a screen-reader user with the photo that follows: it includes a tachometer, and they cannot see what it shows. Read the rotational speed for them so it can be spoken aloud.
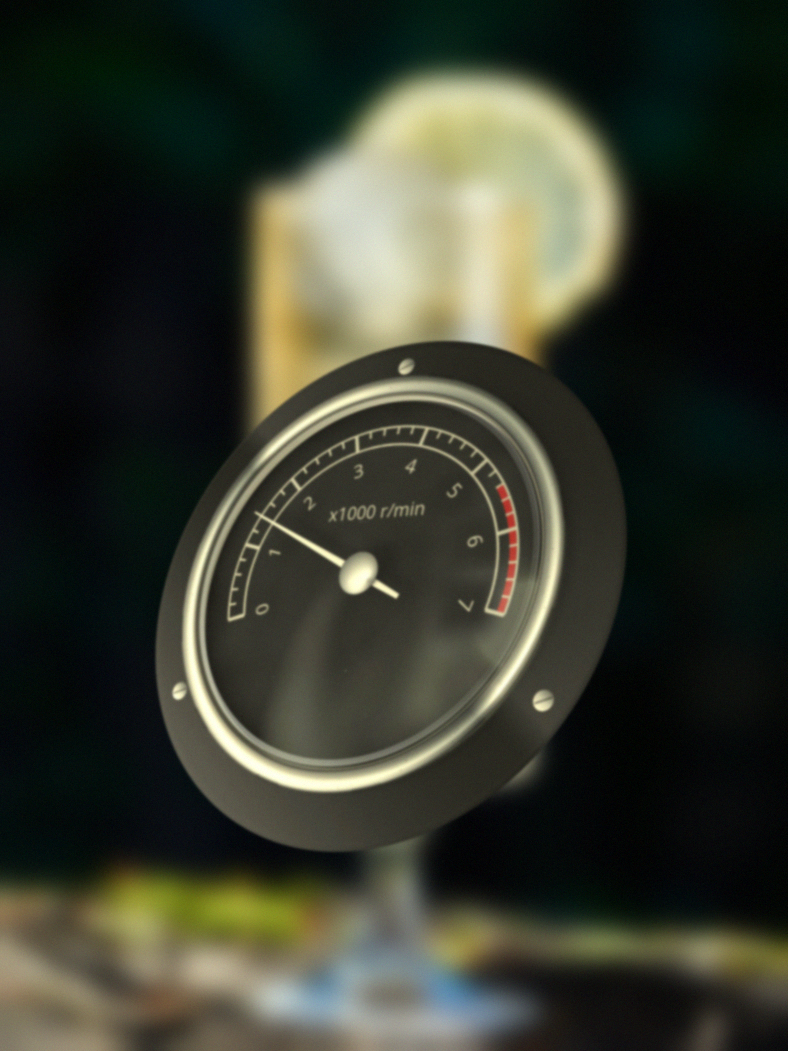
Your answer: 1400 rpm
